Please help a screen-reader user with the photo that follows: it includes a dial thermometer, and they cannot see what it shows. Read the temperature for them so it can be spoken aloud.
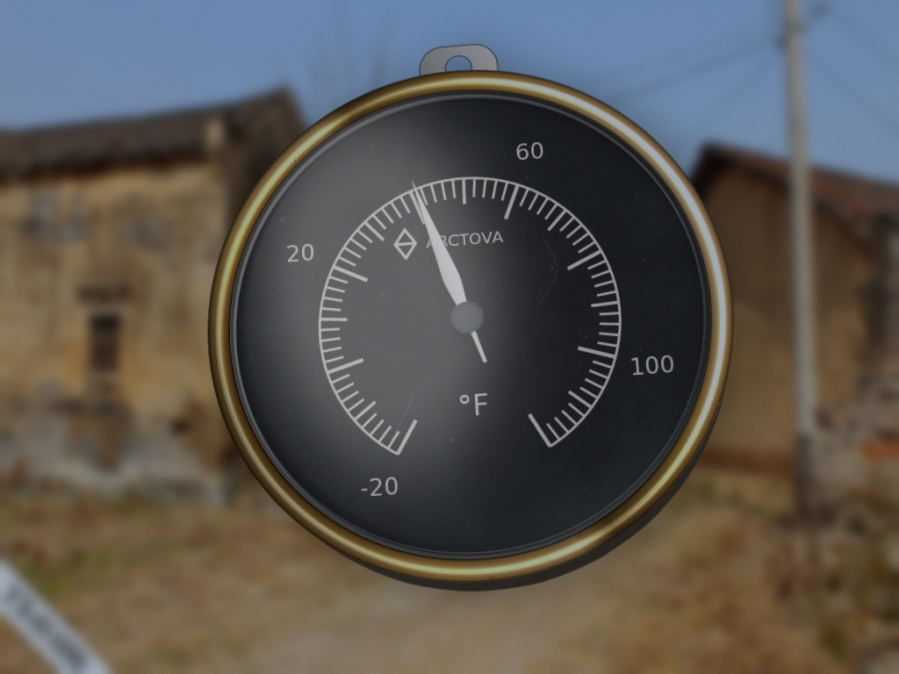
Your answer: 41 °F
